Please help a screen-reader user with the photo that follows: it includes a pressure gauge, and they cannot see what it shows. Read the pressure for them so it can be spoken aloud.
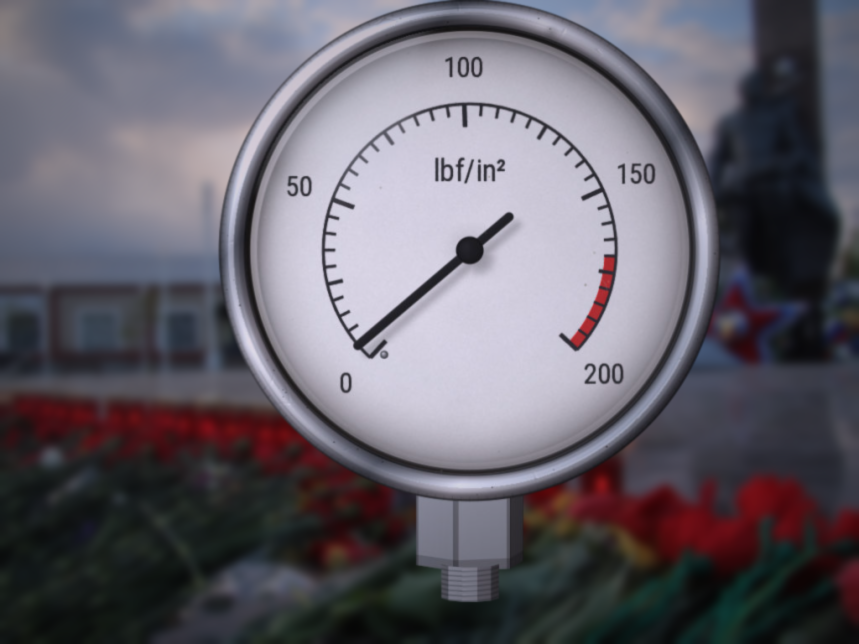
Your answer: 5 psi
